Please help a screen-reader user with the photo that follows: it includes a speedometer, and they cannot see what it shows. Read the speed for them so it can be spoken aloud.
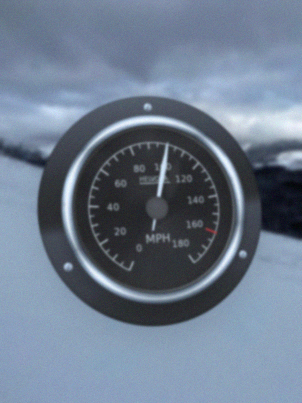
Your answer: 100 mph
